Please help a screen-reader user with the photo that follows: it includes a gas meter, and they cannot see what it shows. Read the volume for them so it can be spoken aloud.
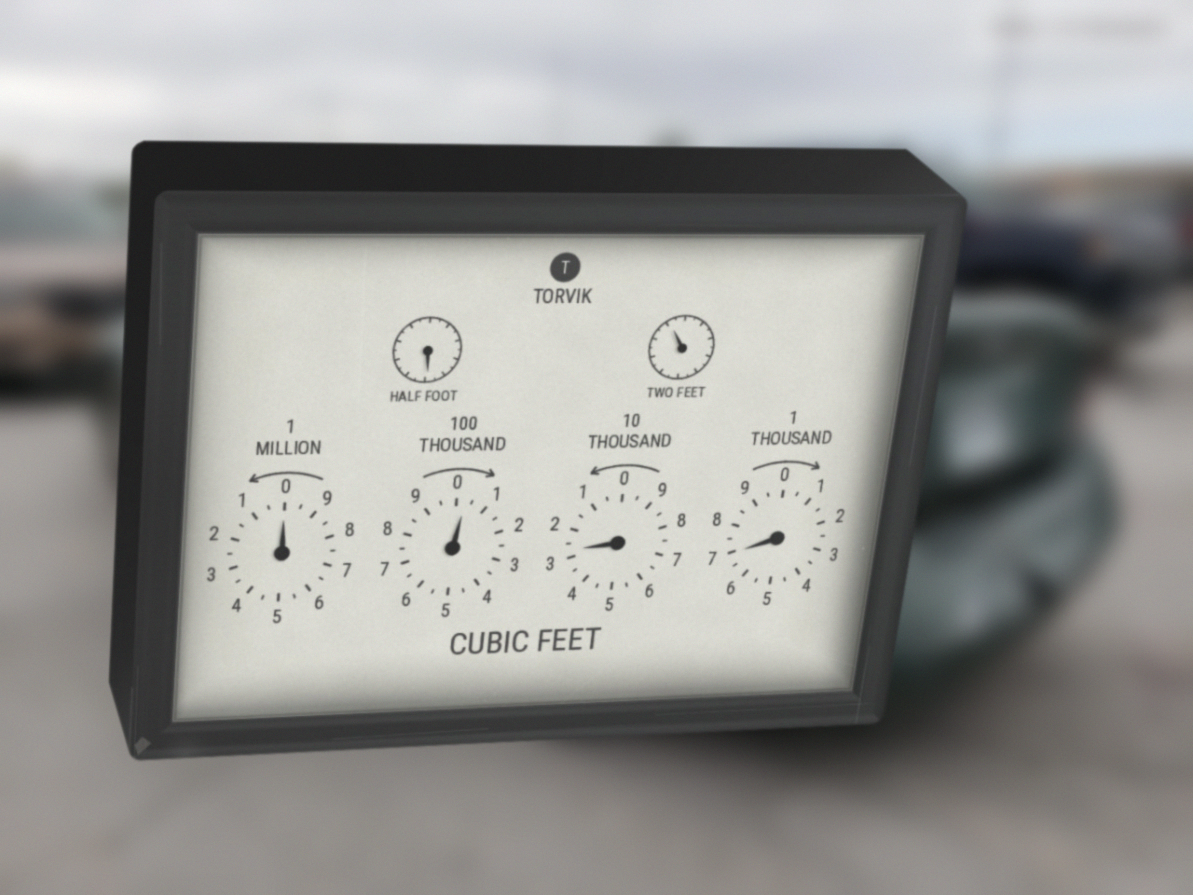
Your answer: 2700 ft³
